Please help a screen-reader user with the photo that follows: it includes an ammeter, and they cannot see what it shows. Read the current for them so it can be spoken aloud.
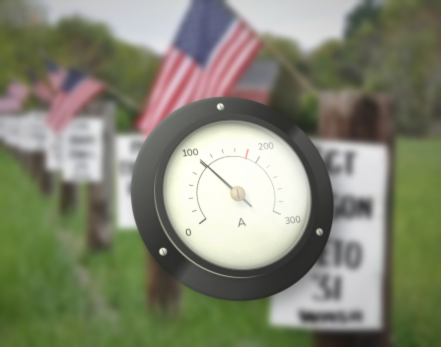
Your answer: 100 A
